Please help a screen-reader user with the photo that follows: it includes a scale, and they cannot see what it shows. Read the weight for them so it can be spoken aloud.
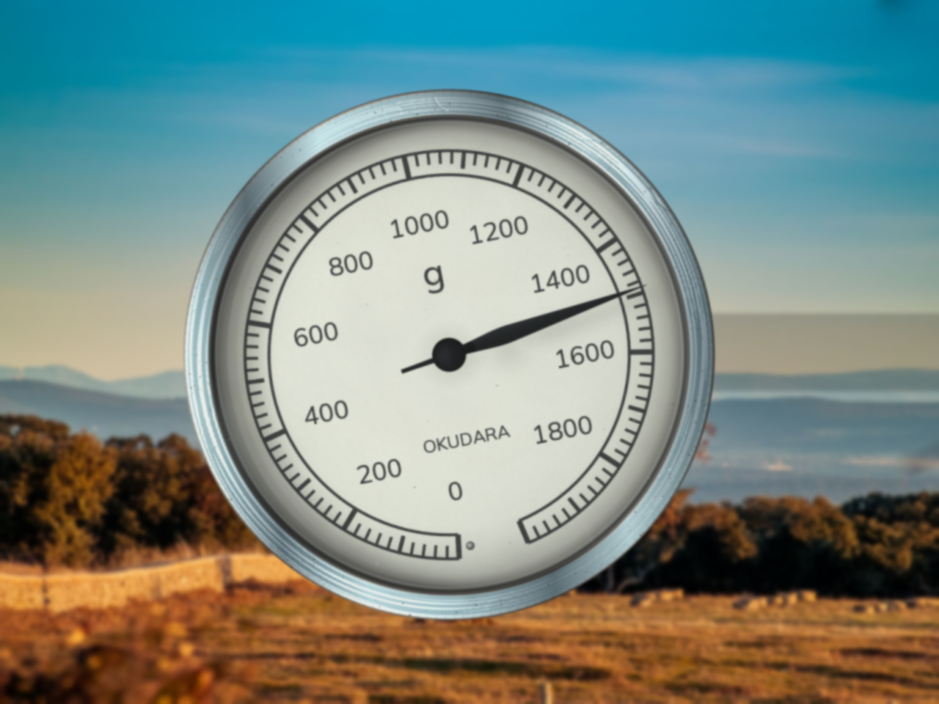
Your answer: 1490 g
